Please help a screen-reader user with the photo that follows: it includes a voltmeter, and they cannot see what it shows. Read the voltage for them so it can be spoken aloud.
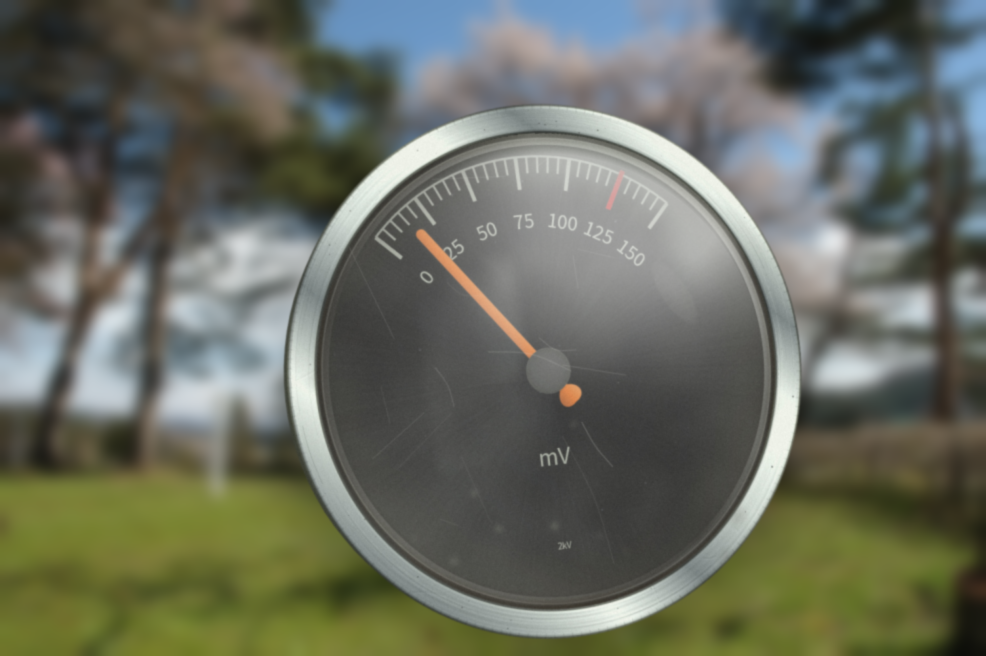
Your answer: 15 mV
